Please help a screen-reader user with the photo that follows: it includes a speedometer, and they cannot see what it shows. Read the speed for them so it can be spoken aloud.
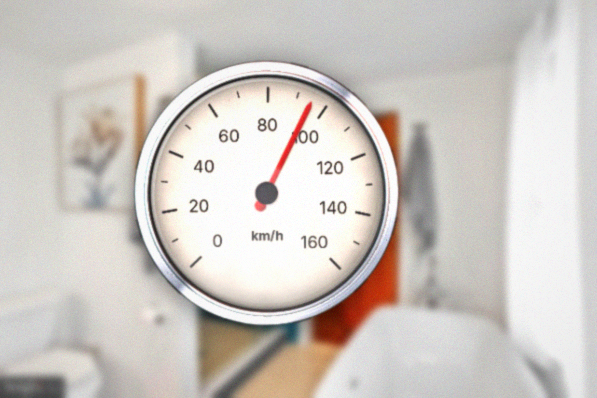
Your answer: 95 km/h
